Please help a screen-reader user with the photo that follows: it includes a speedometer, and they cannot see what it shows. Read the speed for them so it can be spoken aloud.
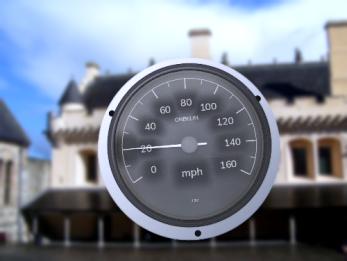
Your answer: 20 mph
